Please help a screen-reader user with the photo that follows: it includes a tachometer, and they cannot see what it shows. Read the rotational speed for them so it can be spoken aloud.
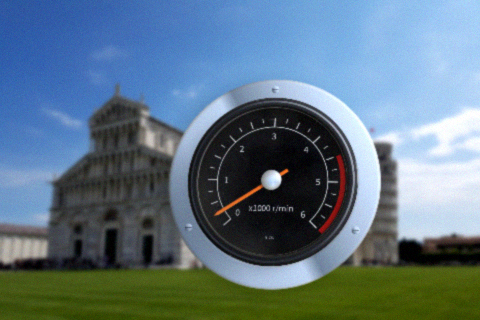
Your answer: 250 rpm
